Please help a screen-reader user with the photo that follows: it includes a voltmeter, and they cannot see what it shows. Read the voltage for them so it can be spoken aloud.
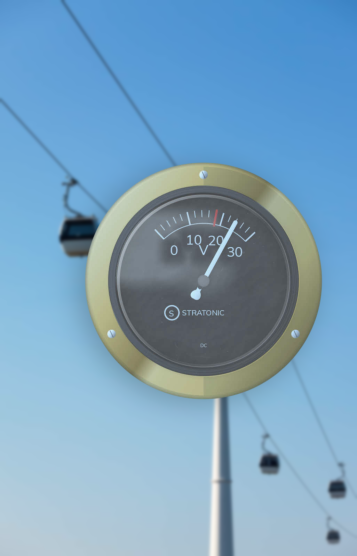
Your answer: 24 V
